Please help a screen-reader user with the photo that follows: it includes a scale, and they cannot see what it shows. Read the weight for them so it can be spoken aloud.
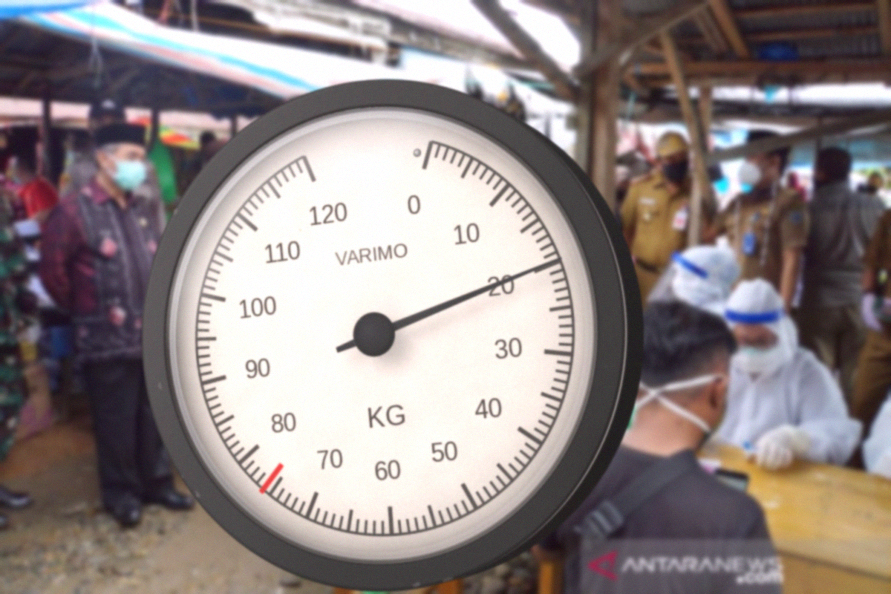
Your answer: 20 kg
